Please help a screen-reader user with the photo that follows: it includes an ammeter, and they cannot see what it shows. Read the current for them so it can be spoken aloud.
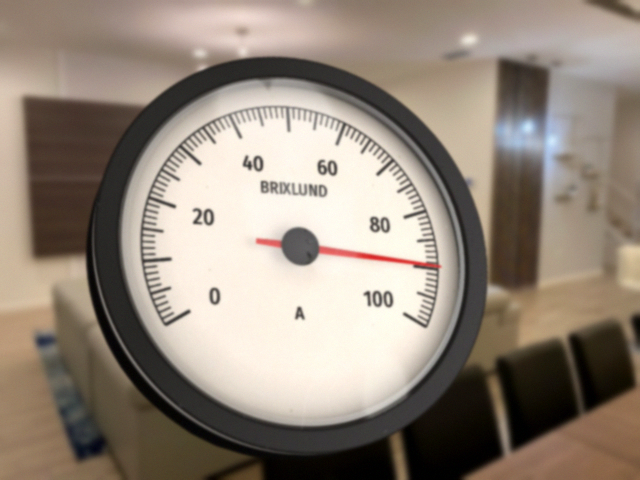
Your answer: 90 A
